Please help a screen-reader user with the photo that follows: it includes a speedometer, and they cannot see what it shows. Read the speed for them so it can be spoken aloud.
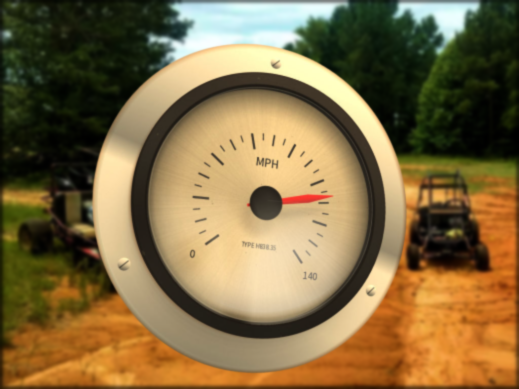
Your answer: 107.5 mph
